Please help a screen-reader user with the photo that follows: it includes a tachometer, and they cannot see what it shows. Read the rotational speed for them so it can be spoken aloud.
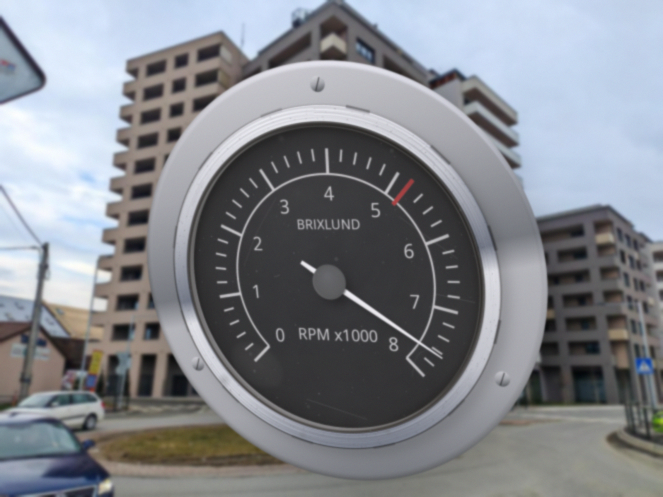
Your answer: 7600 rpm
